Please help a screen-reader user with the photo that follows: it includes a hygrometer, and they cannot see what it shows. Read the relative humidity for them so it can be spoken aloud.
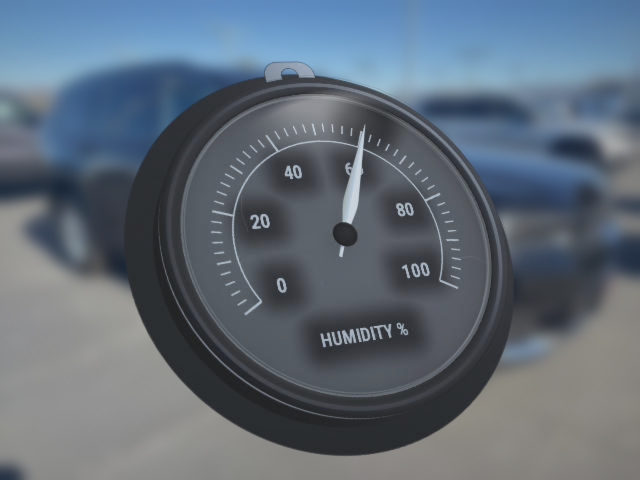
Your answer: 60 %
